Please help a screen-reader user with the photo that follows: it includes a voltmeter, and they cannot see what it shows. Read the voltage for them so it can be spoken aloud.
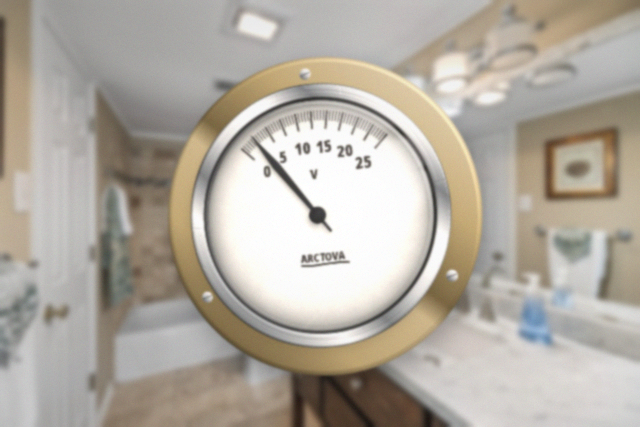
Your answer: 2.5 V
